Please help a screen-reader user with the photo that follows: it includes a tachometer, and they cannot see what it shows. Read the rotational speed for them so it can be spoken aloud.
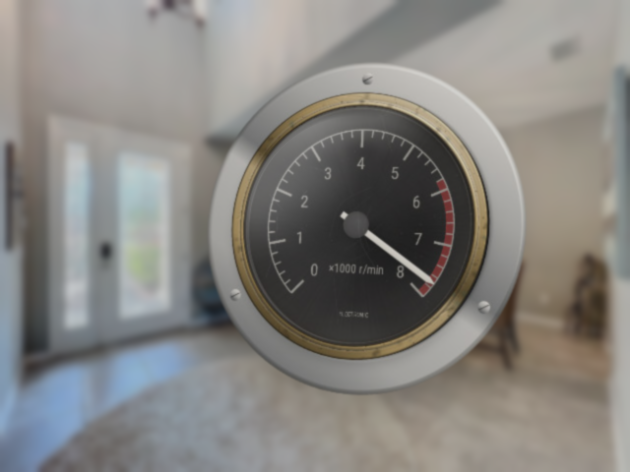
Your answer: 7700 rpm
